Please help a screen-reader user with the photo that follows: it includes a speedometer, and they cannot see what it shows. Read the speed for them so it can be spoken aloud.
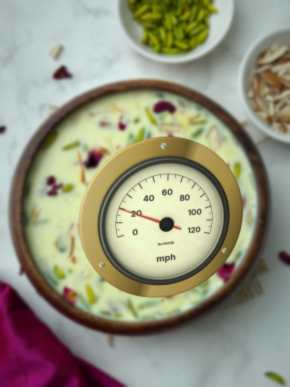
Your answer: 20 mph
